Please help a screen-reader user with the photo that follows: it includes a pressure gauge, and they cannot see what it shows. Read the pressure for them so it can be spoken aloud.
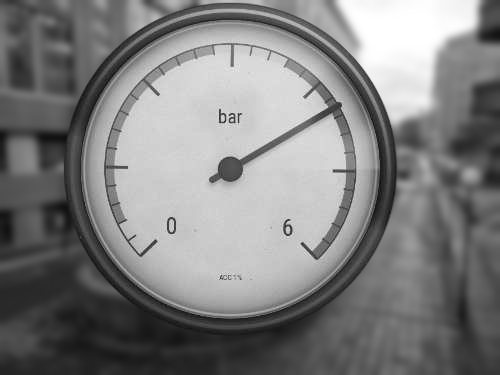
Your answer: 4.3 bar
